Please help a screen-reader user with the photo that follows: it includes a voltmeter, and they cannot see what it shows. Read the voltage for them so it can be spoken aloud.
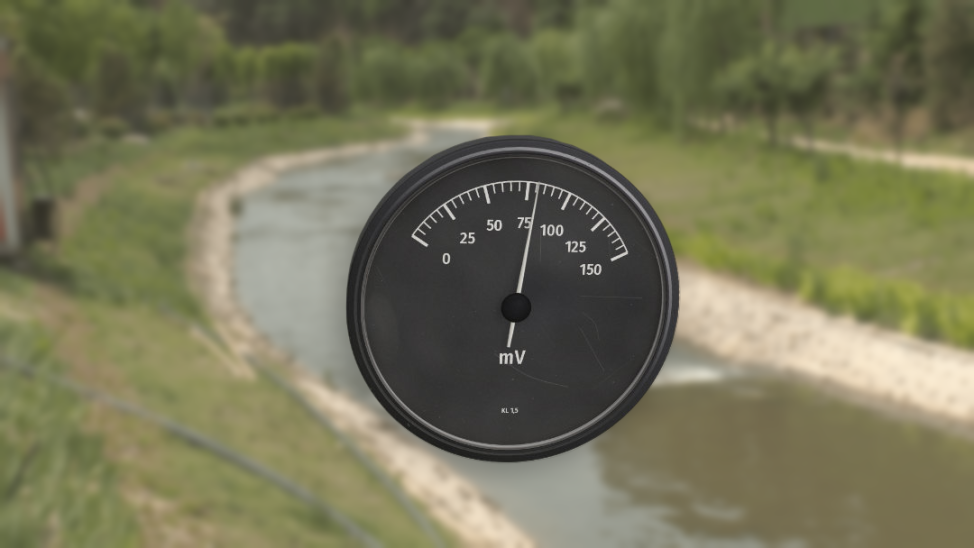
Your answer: 80 mV
